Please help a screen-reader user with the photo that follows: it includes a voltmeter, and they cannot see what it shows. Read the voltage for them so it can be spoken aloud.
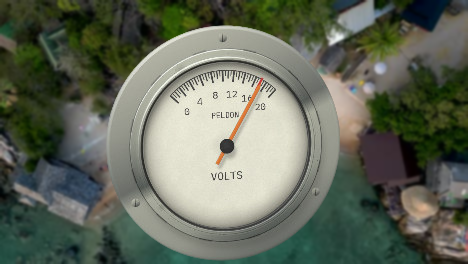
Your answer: 17 V
